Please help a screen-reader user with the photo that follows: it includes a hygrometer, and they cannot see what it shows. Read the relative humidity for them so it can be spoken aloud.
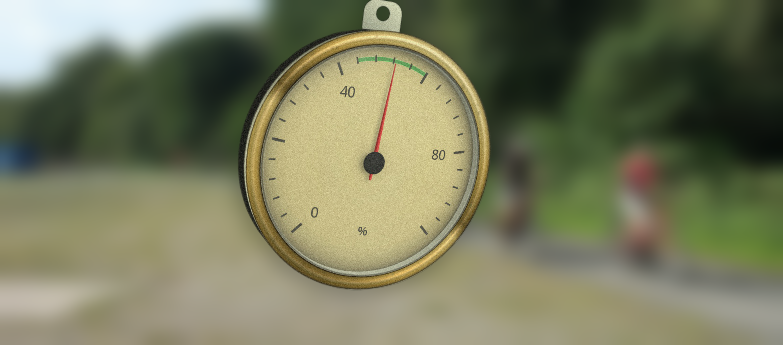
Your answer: 52 %
